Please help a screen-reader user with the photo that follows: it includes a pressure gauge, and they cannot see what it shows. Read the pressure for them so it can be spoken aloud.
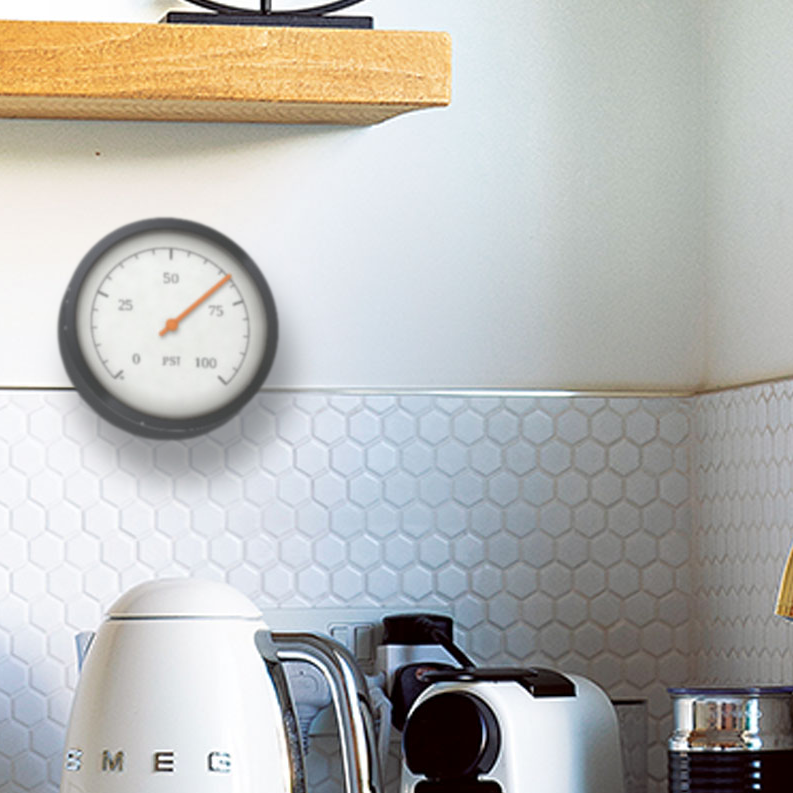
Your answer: 67.5 psi
